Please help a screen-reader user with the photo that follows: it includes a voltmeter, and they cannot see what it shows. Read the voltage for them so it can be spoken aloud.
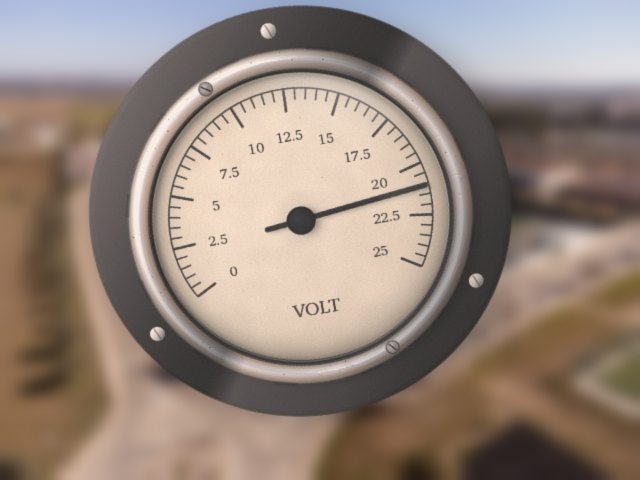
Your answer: 21 V
